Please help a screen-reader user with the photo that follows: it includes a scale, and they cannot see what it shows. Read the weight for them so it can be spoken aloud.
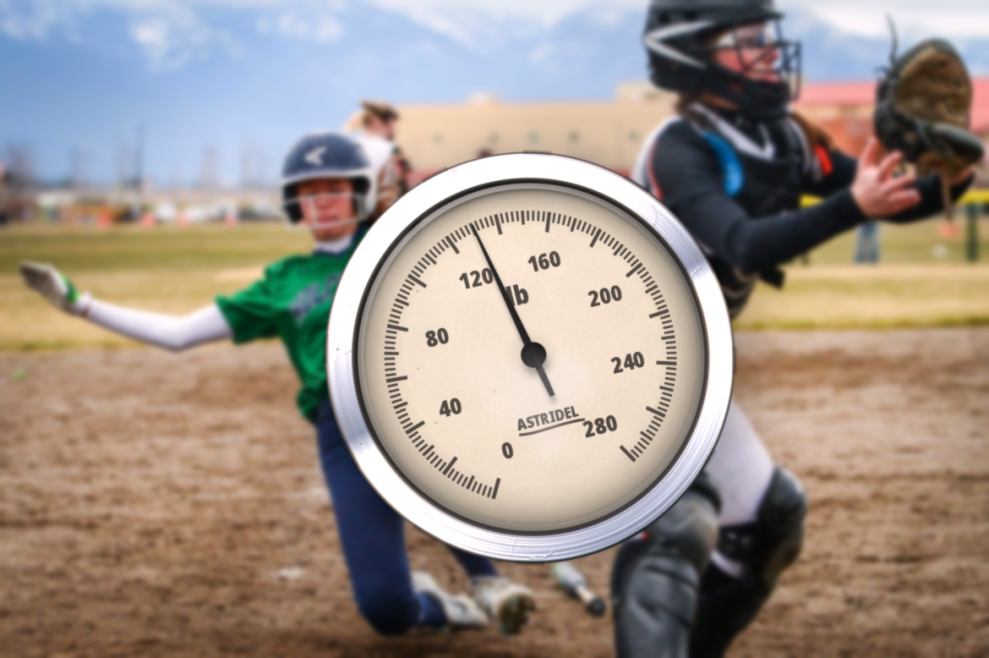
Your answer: 130 lb
